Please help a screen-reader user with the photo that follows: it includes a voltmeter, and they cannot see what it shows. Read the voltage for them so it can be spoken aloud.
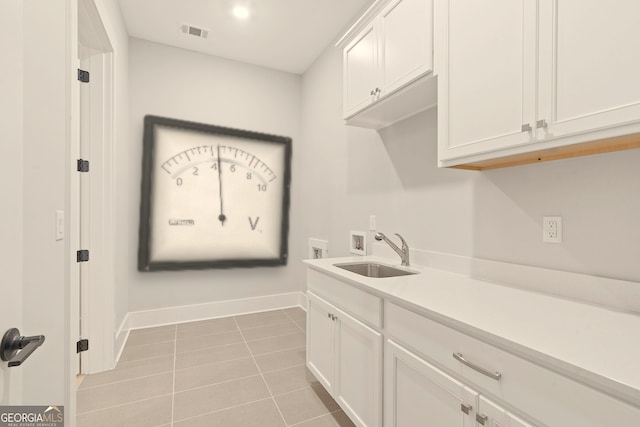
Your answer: 4.5 V
